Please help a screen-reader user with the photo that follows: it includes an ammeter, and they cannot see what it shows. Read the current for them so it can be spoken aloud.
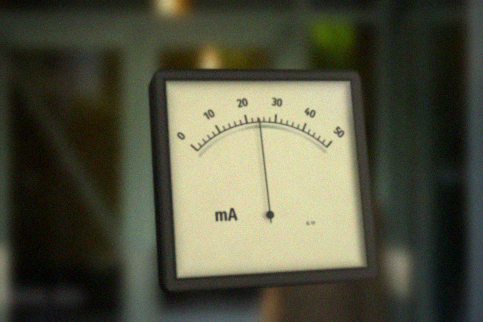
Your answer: 24 mA
